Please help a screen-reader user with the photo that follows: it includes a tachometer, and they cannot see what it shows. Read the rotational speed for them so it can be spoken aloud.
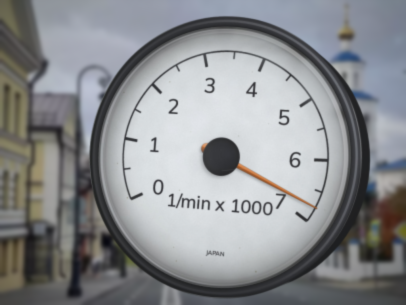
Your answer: 6750 rpm
